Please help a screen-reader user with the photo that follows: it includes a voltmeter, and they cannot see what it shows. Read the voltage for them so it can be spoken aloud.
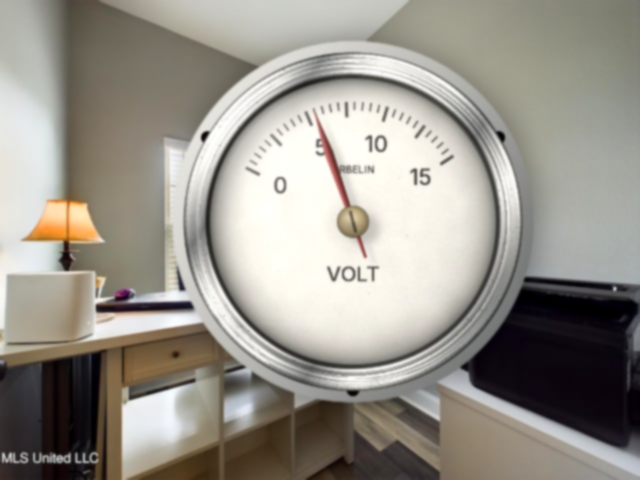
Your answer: 5.5 V
